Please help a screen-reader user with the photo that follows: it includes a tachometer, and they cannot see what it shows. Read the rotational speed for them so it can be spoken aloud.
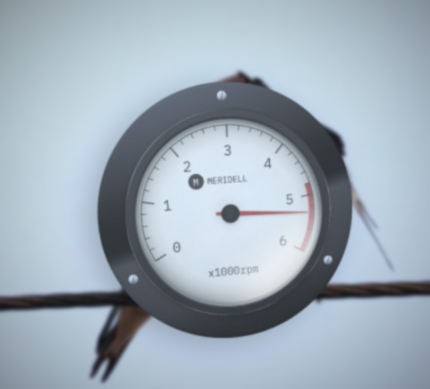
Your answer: 5300 rpm
